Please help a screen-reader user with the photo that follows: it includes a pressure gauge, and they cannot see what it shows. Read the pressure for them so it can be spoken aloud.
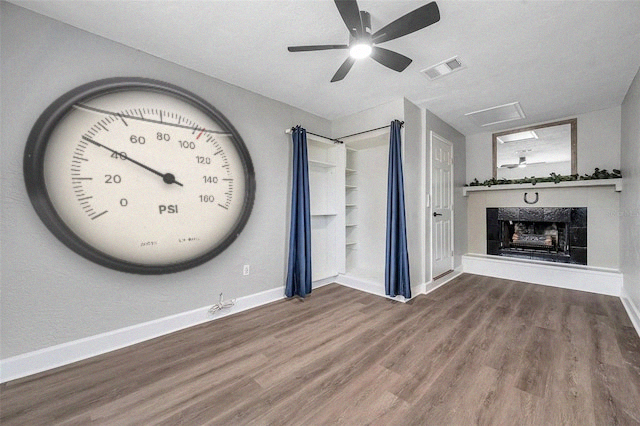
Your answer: 40 psi
